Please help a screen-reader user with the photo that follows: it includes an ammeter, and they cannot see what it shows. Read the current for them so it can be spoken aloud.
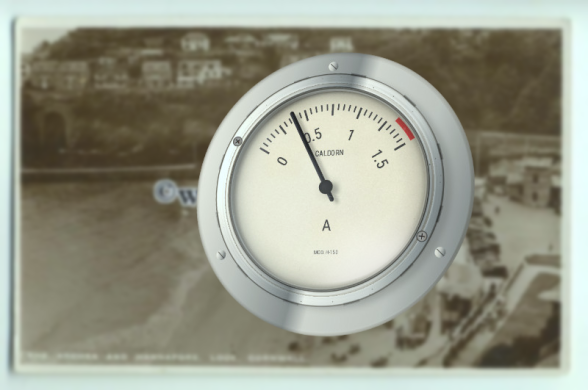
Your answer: 0.4 A
